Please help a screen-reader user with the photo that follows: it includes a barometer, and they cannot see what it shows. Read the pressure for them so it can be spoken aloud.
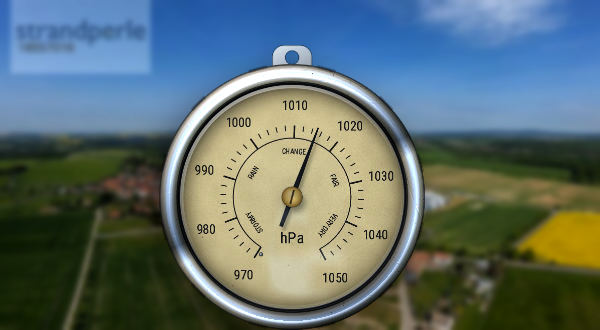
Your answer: 1015 hPa
